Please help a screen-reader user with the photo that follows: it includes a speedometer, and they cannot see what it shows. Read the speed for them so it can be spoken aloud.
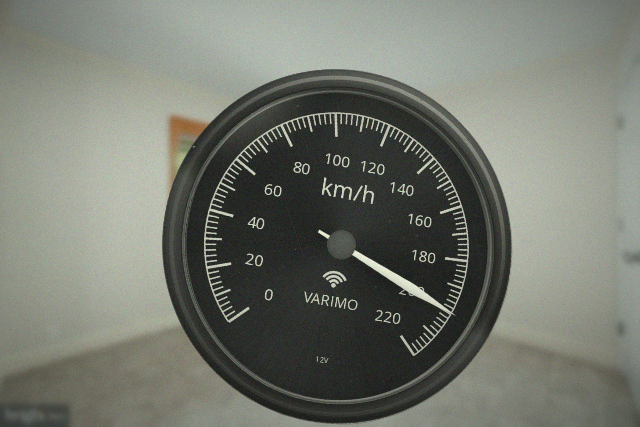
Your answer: 200 km/h
